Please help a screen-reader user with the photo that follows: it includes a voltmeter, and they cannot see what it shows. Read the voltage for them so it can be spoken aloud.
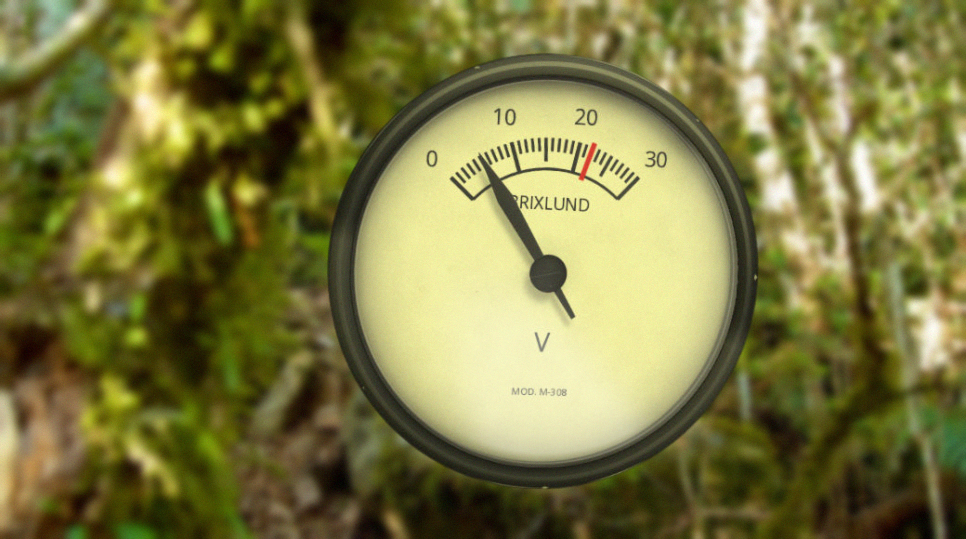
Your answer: 5 V
